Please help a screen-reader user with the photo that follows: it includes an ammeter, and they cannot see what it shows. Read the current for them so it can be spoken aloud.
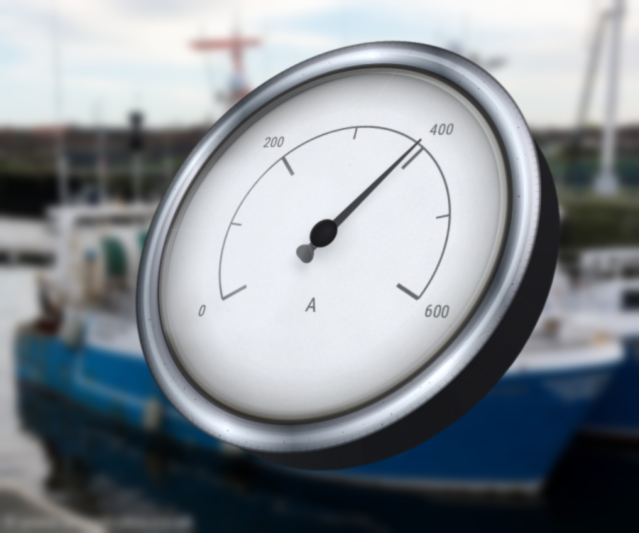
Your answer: 400 A
